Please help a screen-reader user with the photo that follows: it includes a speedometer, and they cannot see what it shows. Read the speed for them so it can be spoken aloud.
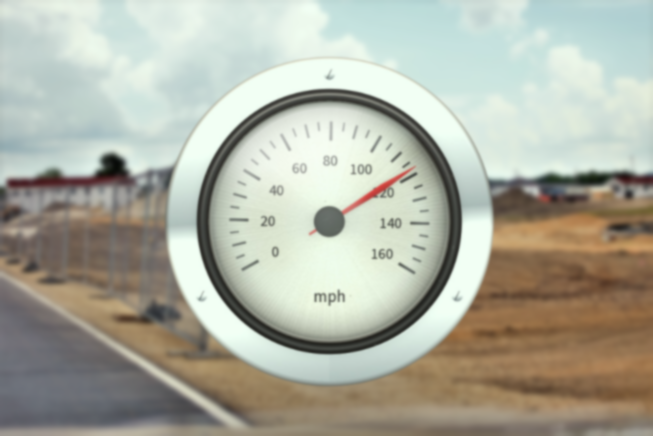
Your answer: 117.5 mph
